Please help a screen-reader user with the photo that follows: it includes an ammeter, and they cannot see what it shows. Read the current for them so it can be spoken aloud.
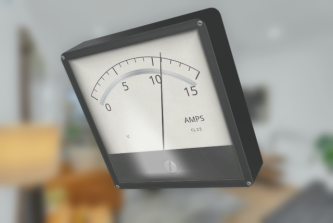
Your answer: 11 A
